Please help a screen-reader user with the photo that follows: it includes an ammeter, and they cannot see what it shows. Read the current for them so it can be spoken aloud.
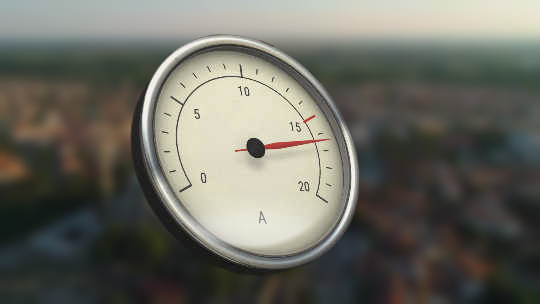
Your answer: 16.5 A
